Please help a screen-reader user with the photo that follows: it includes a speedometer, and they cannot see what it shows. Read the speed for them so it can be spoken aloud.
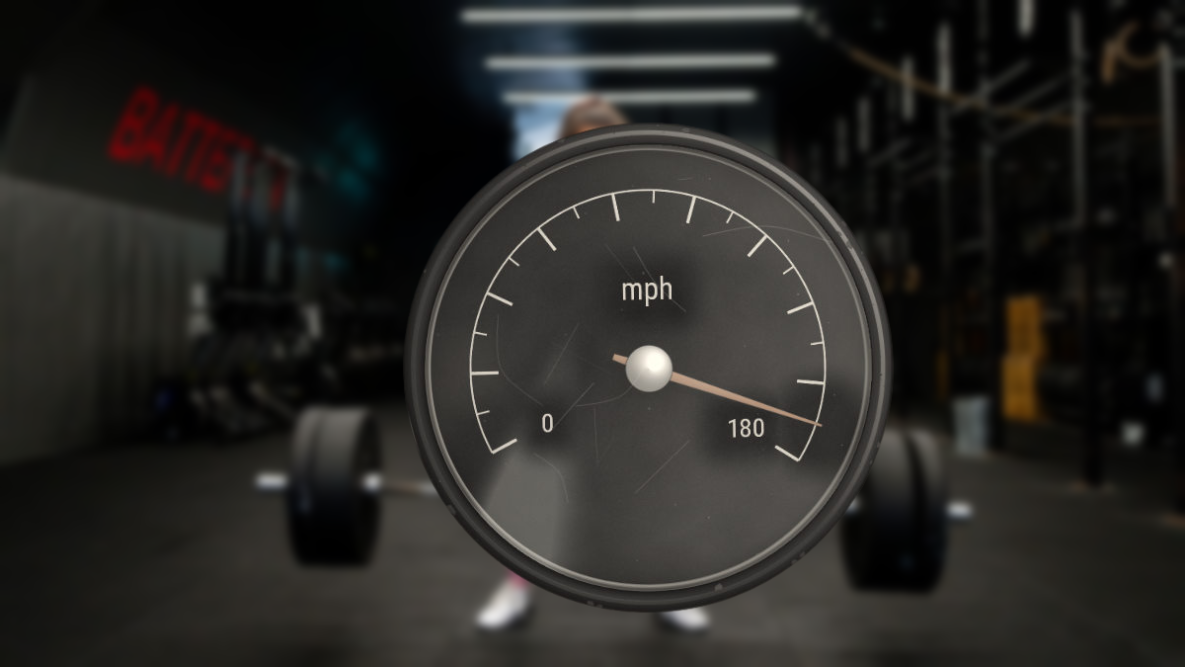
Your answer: 170 mph
